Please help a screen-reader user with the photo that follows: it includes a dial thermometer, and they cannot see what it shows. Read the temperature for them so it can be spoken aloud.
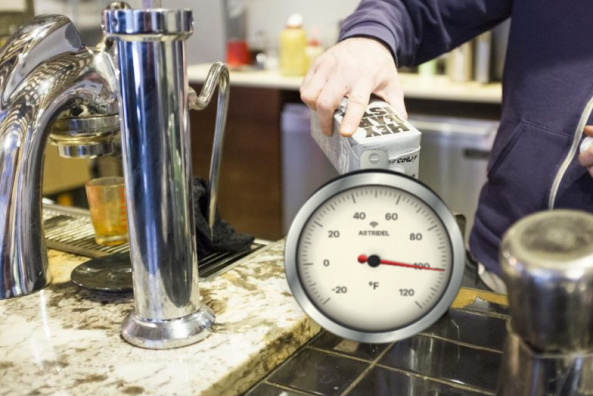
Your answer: 100 °F
